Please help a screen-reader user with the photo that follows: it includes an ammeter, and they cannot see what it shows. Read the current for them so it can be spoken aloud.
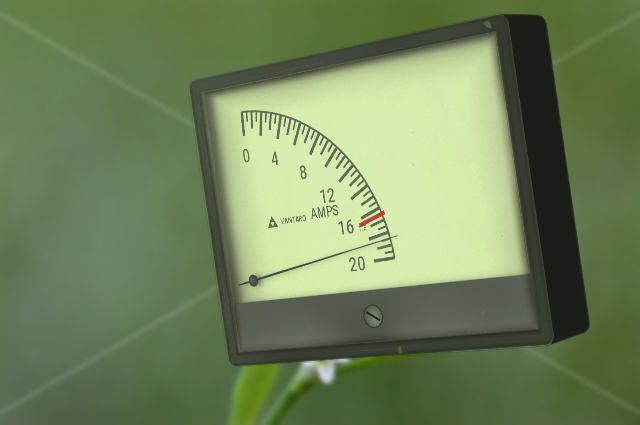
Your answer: 18.5 A
